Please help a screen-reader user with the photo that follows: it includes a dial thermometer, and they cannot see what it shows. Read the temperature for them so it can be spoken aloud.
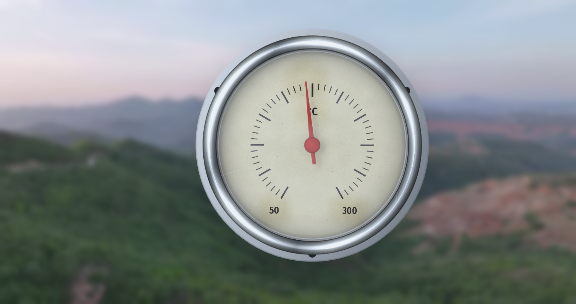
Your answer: 170 °C
